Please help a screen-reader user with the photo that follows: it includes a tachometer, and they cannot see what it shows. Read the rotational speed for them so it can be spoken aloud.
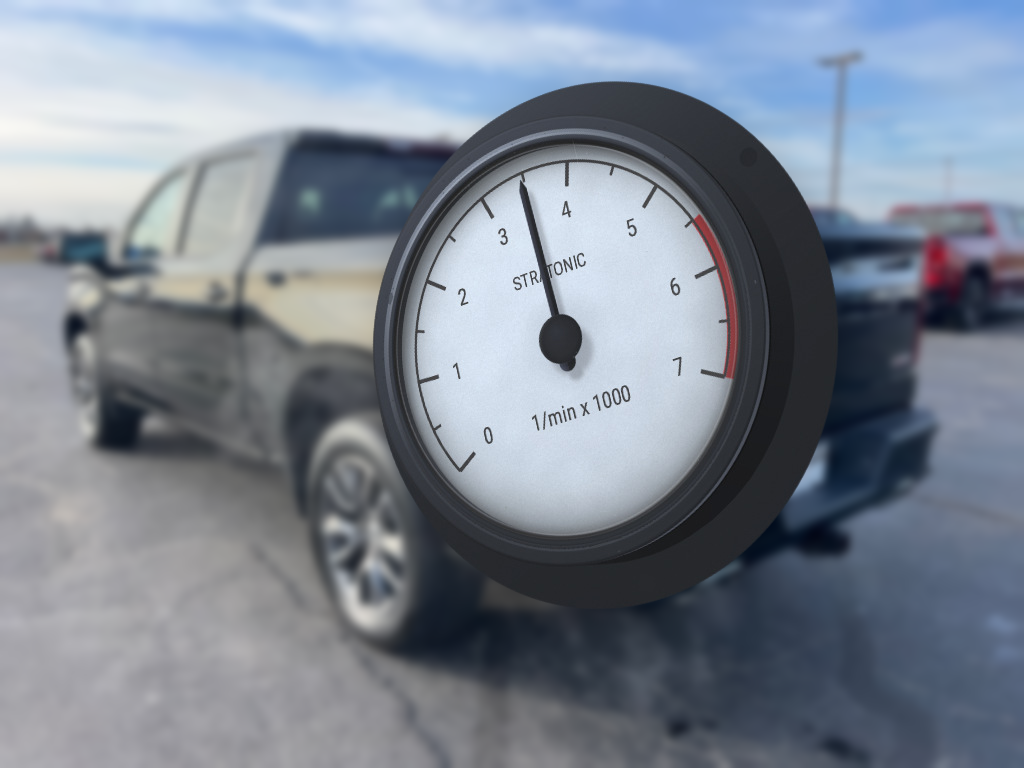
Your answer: 3500 rpm
